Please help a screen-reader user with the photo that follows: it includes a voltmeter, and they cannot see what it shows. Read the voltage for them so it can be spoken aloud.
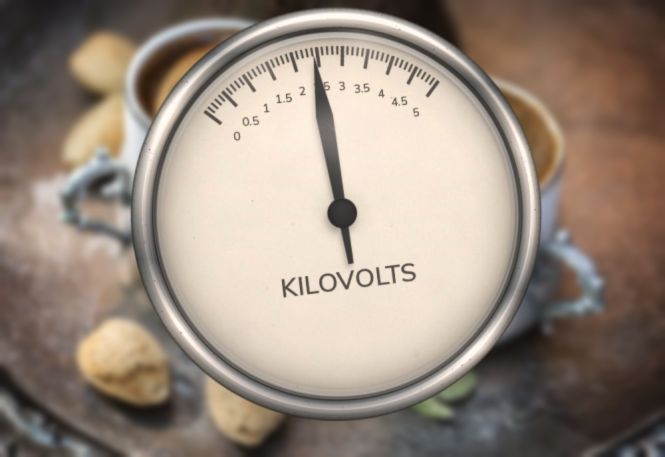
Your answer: 2.4 kV
